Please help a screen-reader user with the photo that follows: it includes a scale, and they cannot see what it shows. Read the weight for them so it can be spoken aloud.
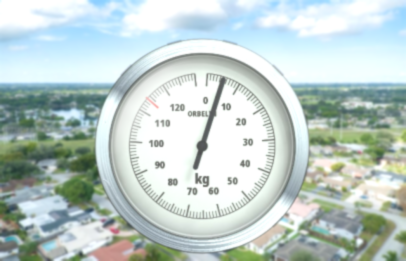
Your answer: 5 kg
